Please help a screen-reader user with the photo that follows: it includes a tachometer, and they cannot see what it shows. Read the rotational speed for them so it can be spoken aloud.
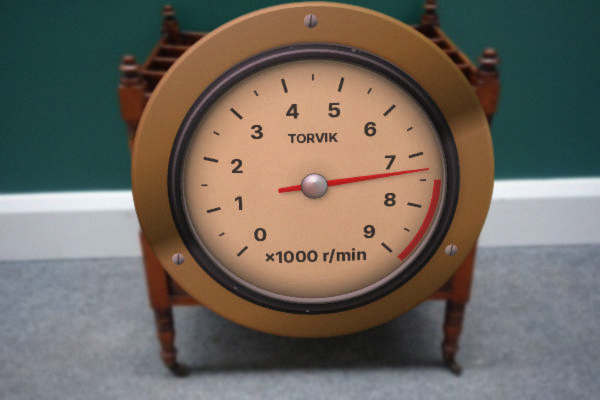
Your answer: 7250 rpm
